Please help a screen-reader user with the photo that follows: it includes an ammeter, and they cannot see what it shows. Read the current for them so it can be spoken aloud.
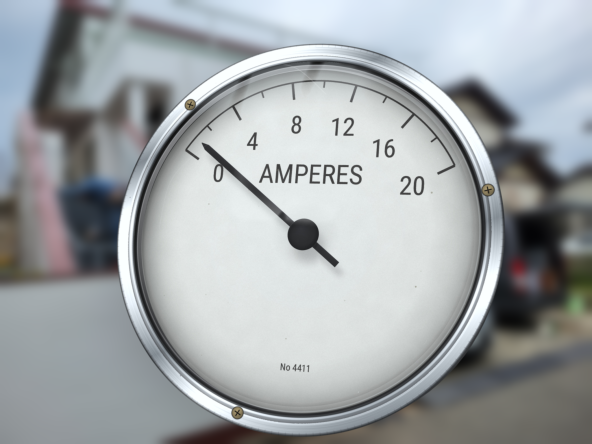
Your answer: 1 A
